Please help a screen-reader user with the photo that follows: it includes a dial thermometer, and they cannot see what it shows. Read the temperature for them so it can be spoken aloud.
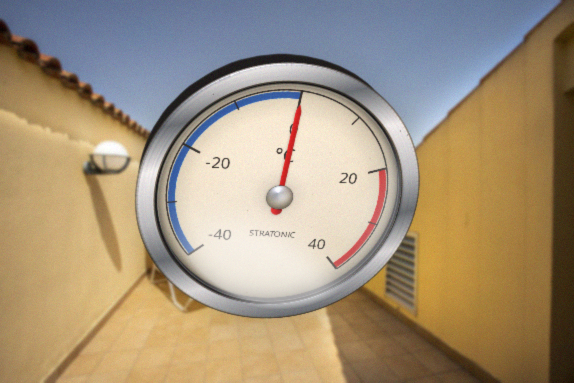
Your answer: 0 °C
